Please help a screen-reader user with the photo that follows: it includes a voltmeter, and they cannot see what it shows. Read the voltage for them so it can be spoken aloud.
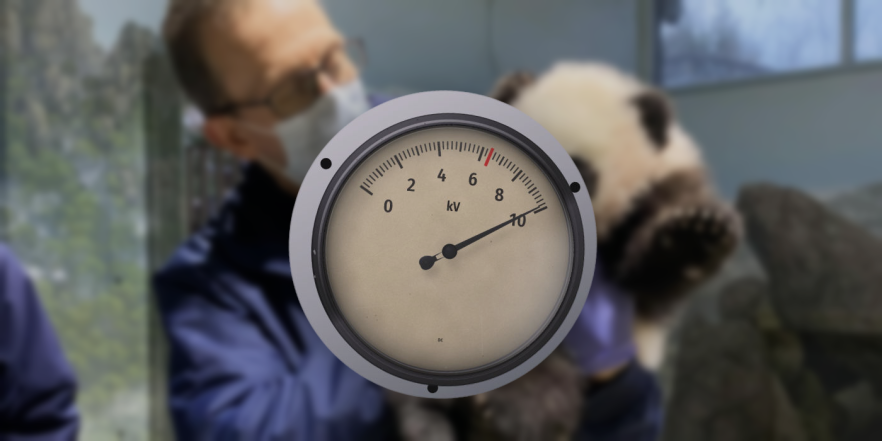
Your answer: 9.8 kV
